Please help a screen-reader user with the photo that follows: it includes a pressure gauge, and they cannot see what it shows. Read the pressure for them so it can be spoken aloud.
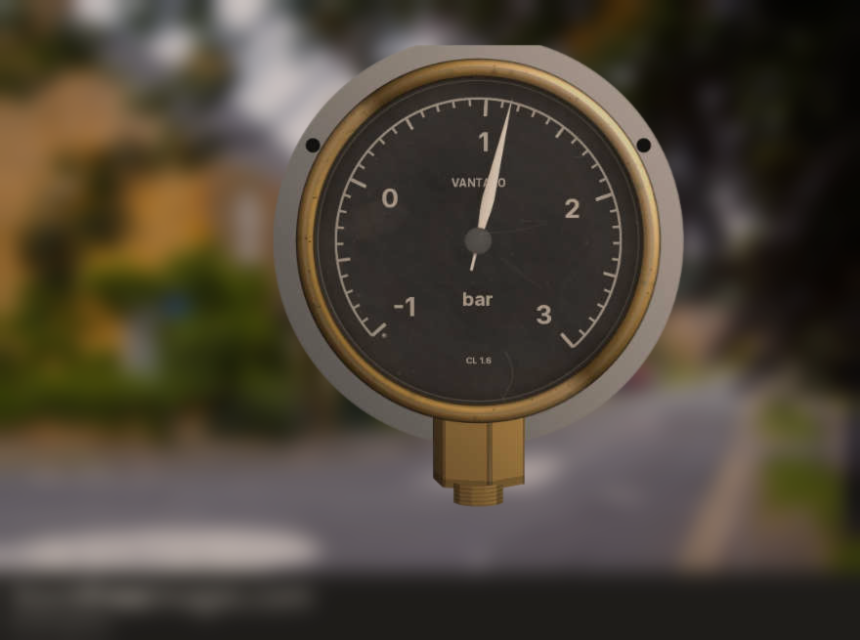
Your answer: 1.15 bar
